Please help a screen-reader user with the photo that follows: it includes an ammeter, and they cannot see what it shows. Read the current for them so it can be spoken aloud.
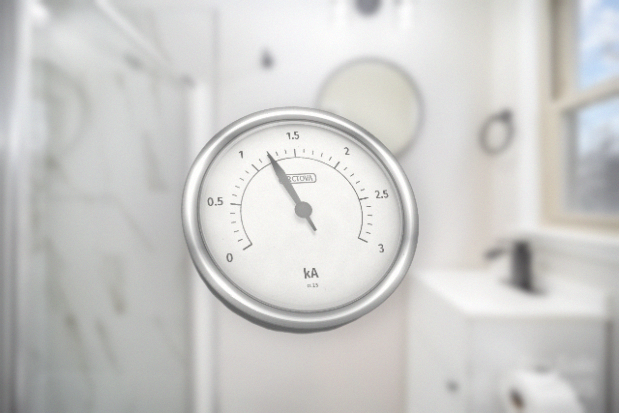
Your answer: 1.2 kA
